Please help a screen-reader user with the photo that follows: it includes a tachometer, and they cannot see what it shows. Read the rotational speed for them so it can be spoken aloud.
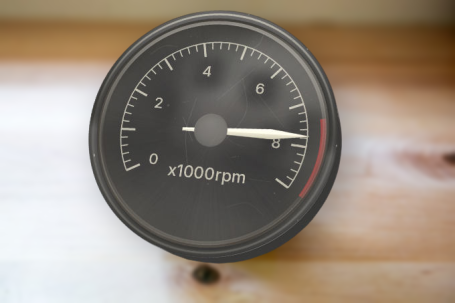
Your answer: 7800 rpm
